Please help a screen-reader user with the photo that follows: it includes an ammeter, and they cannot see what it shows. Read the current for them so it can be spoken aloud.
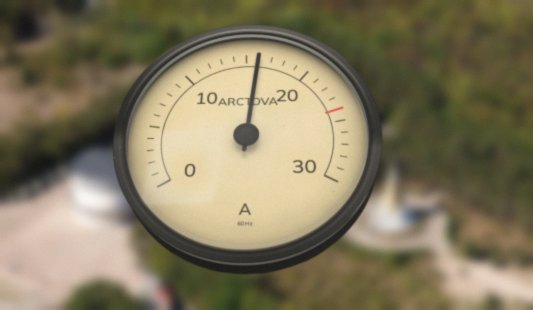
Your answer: 16 A
